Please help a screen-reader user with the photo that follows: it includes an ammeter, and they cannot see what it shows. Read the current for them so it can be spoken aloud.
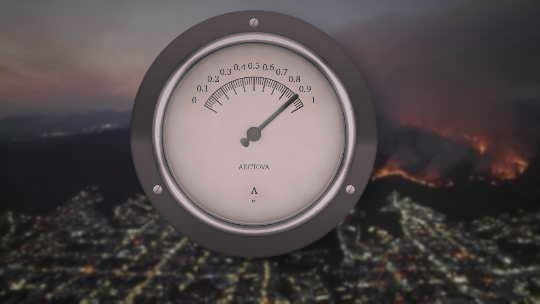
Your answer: 0.9 A
